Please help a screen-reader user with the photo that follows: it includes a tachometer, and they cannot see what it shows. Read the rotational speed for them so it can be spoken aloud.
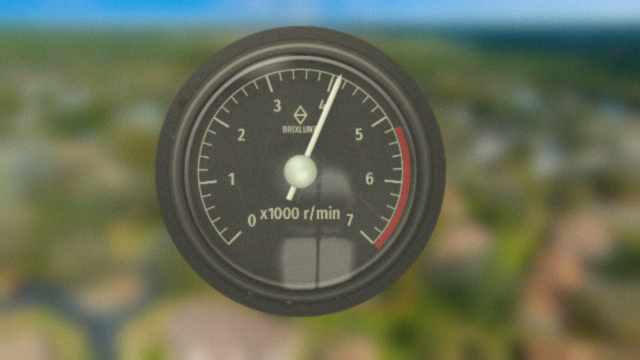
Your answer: 4100 rpm
